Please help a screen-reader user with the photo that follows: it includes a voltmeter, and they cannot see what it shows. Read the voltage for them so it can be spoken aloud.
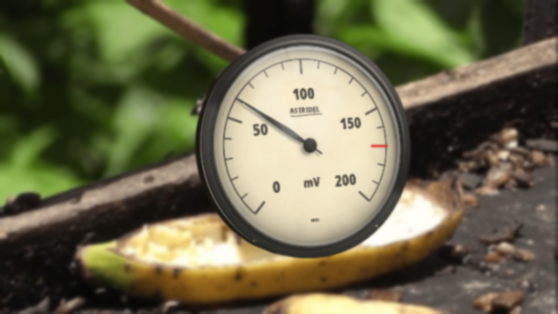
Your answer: 60 mV
